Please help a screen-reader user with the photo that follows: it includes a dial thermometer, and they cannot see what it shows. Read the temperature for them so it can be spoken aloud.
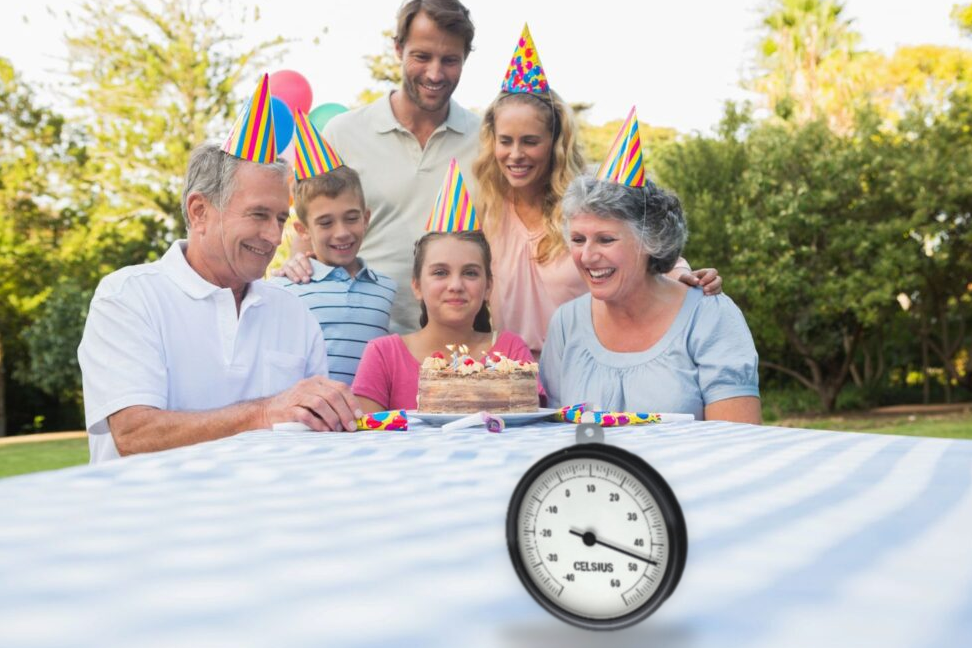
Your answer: 45 °C
